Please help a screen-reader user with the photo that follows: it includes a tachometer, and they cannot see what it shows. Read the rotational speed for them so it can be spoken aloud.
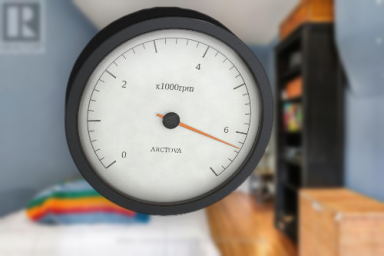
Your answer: 6300 rpm
